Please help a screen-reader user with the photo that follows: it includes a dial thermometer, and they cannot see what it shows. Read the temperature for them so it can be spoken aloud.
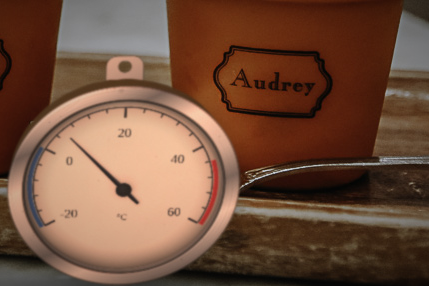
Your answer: 6 °C
